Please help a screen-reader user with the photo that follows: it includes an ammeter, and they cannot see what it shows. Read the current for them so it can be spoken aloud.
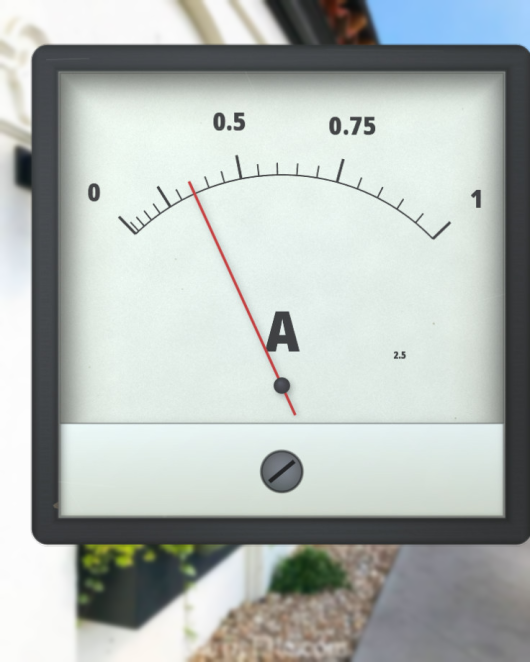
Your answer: 0.35 A
